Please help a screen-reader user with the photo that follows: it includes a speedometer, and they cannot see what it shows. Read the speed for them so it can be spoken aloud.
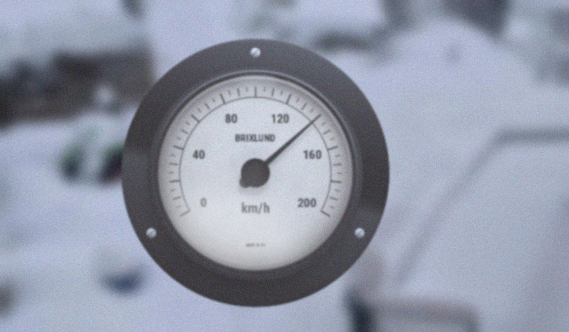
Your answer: 140 km/h
